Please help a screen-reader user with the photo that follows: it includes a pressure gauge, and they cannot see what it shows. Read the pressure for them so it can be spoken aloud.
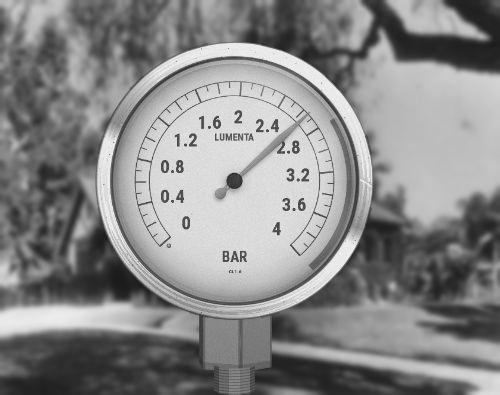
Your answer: 2.65 bar
